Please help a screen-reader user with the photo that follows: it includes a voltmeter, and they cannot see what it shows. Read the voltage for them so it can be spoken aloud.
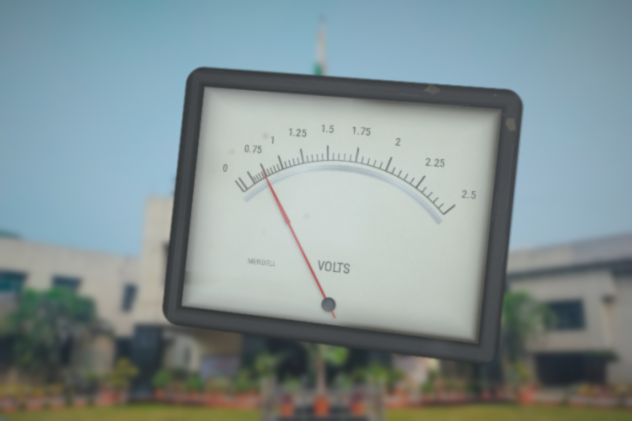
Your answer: 0.75 V
